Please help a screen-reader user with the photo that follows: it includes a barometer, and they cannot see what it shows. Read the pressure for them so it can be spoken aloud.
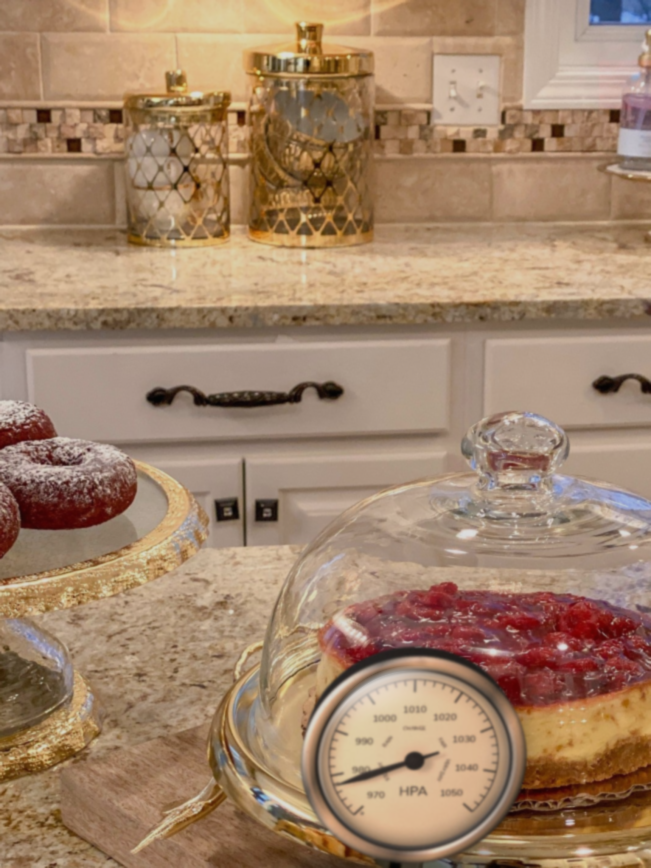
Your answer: 978 hPa
